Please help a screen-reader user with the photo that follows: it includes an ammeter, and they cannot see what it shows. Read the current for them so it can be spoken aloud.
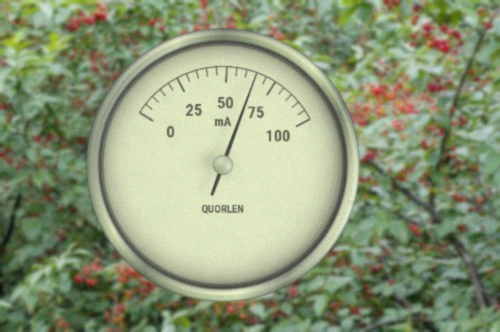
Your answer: 65 mA
